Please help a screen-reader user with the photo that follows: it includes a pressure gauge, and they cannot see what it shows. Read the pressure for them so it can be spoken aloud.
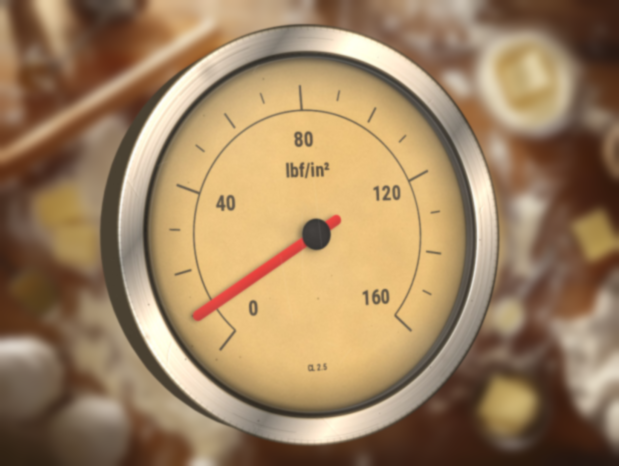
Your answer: 10 psi
